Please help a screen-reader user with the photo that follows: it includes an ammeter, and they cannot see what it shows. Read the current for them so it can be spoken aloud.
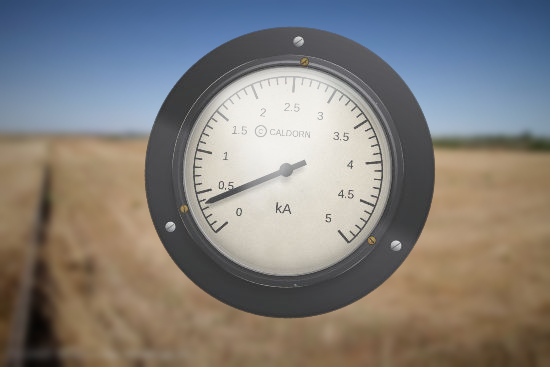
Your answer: 0.35 kA
